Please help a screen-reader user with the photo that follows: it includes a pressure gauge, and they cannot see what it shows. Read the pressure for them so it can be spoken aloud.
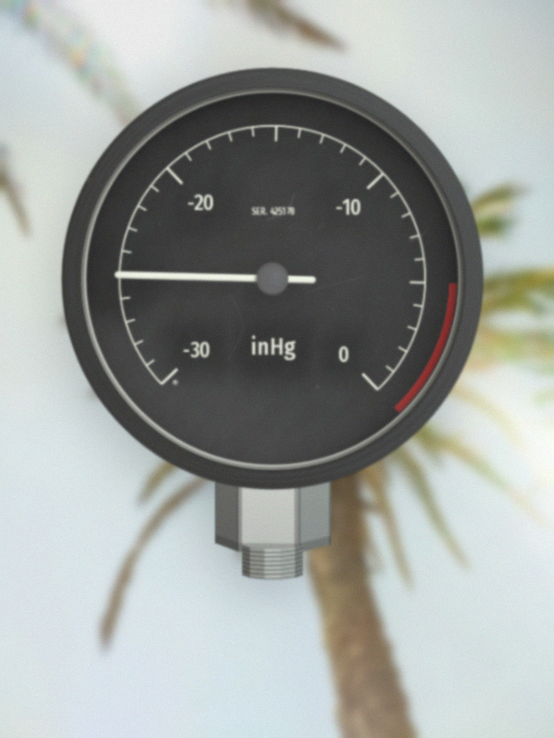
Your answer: -25 inHg
